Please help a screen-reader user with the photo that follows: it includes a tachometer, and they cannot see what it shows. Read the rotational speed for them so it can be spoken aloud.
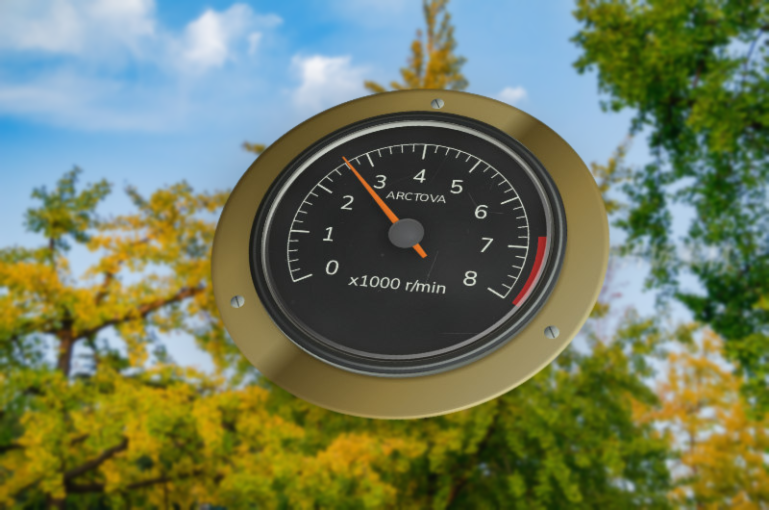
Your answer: 2600 rpm
